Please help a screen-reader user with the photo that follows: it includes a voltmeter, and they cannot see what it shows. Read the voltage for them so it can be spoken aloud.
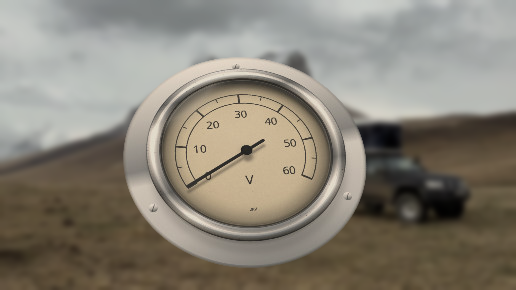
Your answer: 0 V
